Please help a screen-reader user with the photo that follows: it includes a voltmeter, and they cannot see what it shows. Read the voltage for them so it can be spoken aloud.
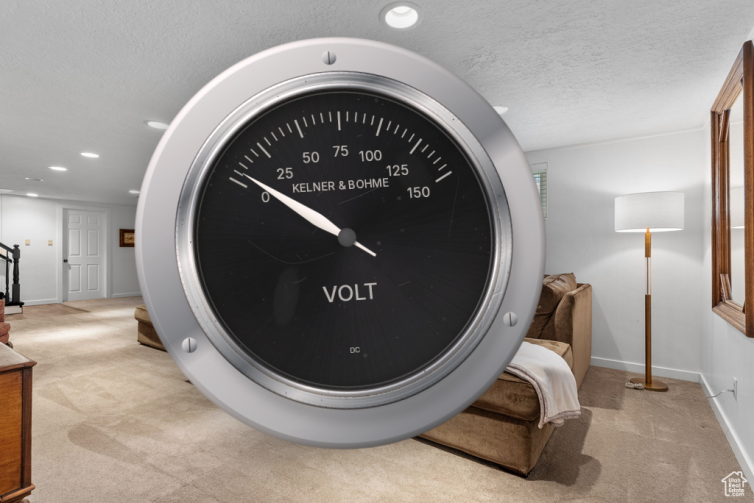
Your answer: 5 V
